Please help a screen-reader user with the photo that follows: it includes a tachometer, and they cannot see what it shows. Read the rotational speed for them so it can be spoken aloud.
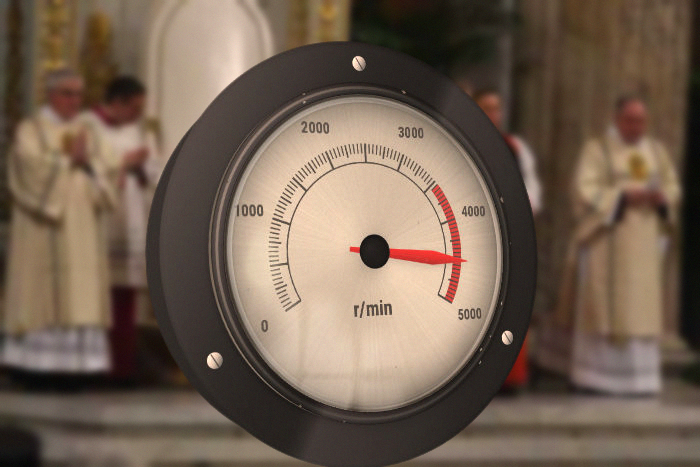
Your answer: 4500 rpm
